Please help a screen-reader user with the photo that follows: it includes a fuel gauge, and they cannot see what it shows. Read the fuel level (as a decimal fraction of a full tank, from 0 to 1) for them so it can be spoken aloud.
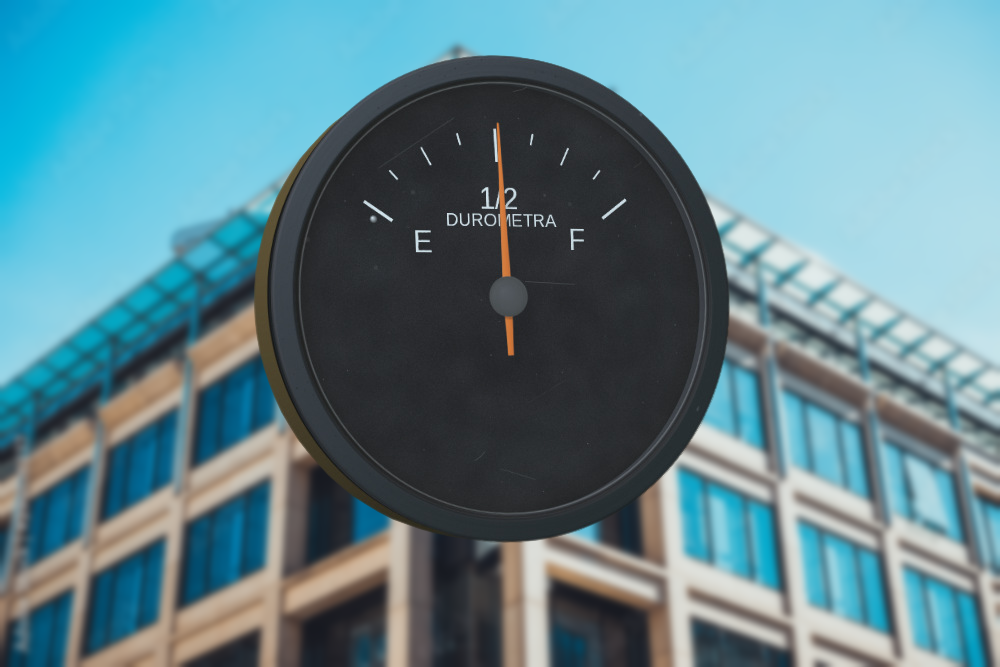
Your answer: 0.5
